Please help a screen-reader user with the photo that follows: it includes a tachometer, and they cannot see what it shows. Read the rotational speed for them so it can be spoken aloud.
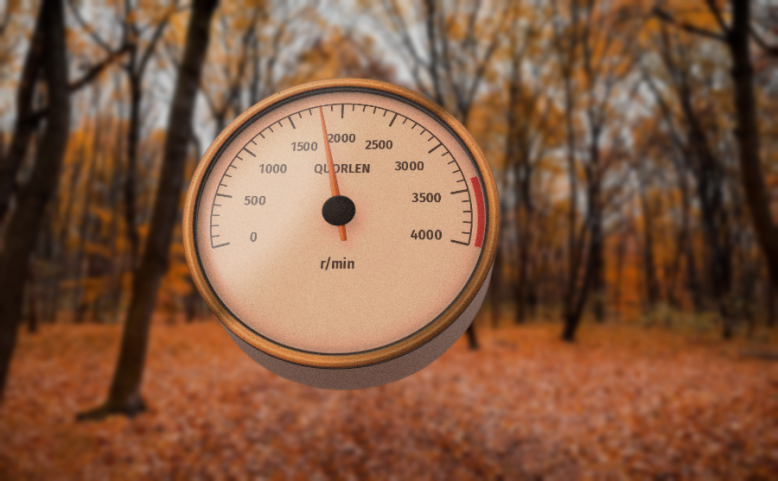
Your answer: 1800 rpm
